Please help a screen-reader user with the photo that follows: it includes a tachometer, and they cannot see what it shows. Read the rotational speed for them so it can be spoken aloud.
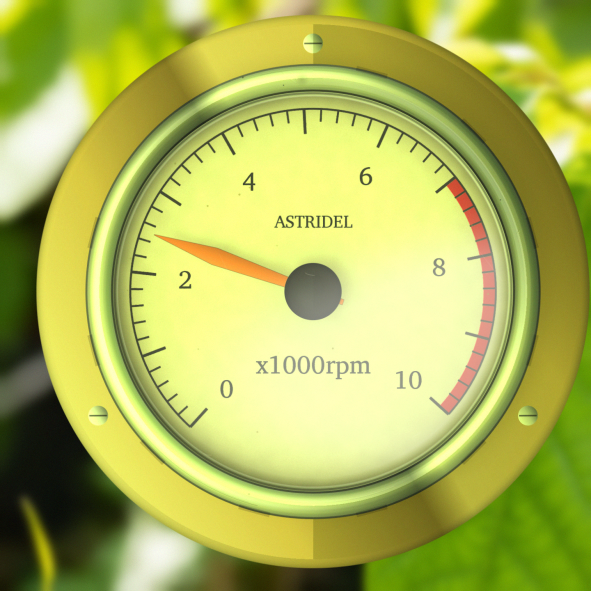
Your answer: 2500 rpm
